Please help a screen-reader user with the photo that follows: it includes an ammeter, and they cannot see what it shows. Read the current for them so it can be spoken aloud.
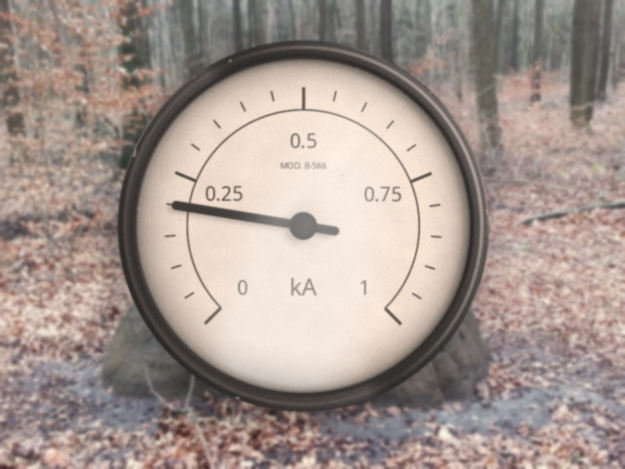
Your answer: 0.2 kA
